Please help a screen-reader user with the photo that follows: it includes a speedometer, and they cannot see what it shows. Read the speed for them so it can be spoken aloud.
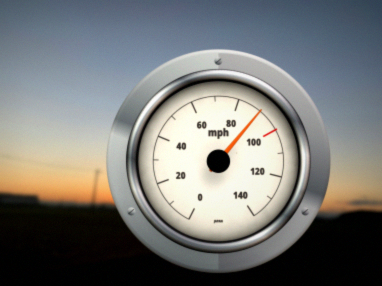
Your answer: 90 mph
